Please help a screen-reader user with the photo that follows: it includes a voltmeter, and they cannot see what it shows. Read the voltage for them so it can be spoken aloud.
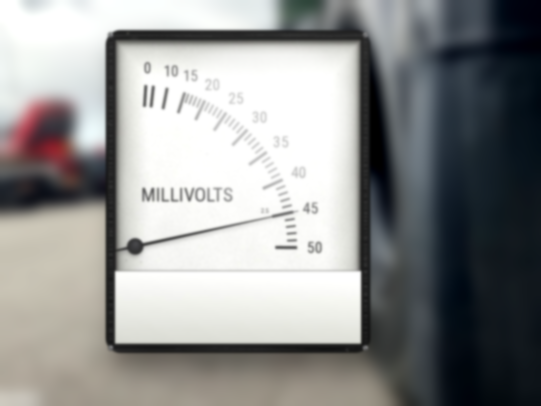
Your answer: 45 mV
